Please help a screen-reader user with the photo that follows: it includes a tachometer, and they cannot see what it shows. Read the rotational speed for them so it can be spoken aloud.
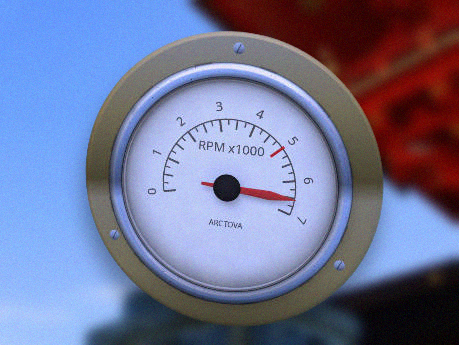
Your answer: 6500 rpm
